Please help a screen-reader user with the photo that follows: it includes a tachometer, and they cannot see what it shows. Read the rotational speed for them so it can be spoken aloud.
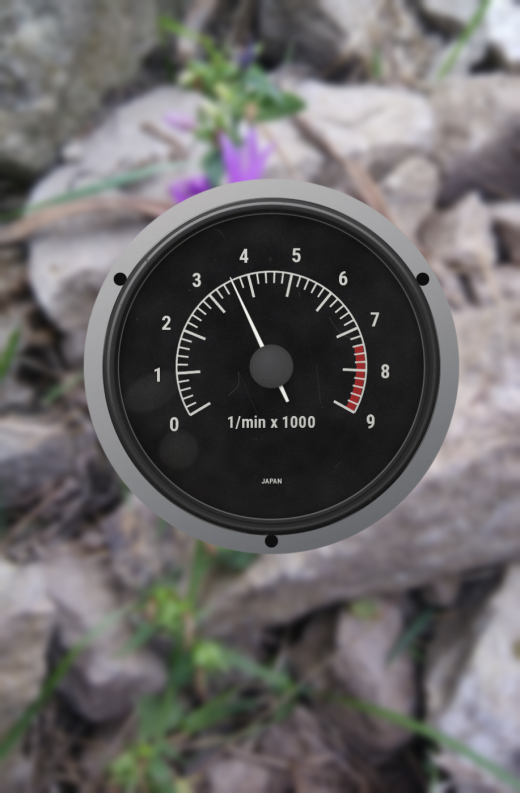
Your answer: 3600 rpm
